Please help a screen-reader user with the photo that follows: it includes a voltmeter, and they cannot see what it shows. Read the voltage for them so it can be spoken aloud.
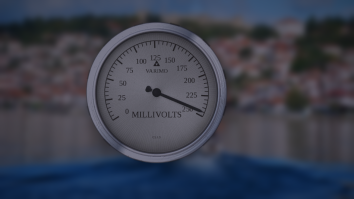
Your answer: 245 mV
